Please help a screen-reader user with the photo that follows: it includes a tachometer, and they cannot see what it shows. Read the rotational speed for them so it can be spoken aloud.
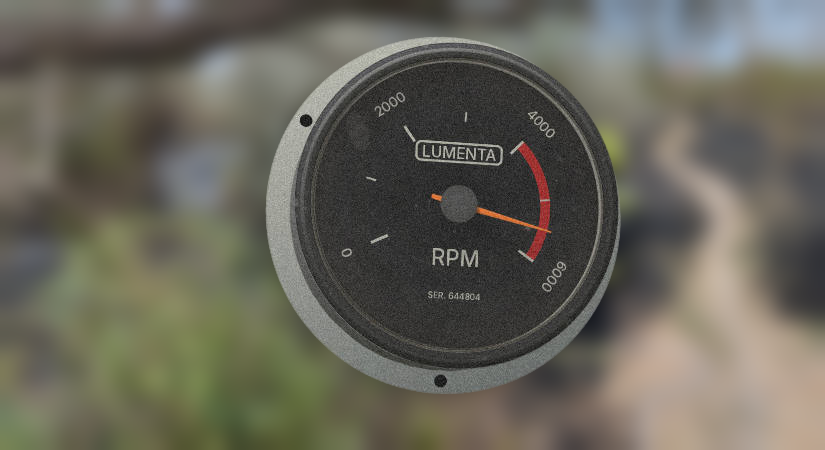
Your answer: 5500 rpm
